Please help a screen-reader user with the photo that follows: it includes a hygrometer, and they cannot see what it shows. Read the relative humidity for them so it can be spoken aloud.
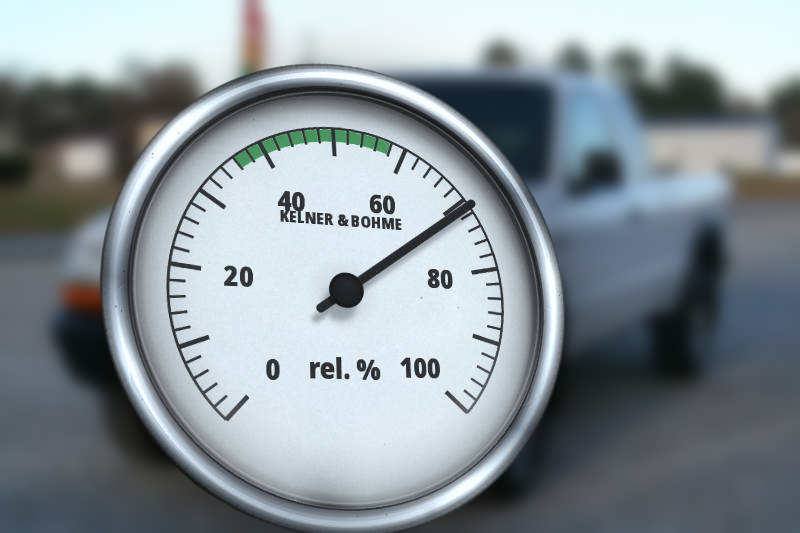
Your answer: 71 %
